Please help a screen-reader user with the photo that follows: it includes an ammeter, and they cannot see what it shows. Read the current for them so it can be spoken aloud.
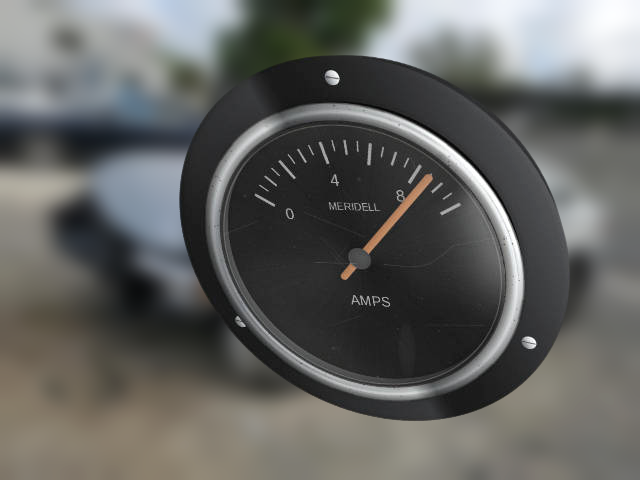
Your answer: 8.5 A
